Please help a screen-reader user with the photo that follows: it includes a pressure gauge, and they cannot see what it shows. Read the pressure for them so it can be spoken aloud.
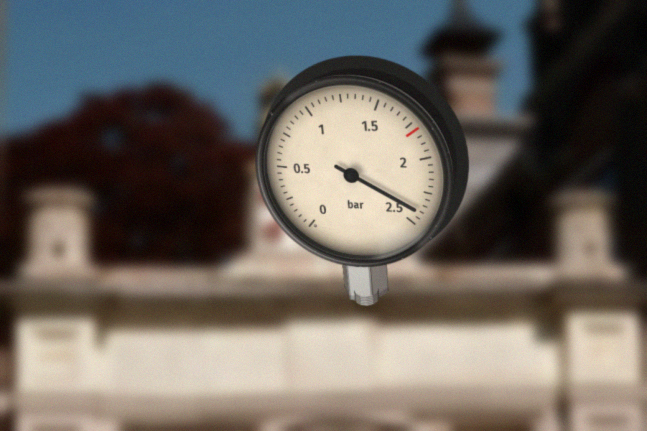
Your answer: 2.4 bar
